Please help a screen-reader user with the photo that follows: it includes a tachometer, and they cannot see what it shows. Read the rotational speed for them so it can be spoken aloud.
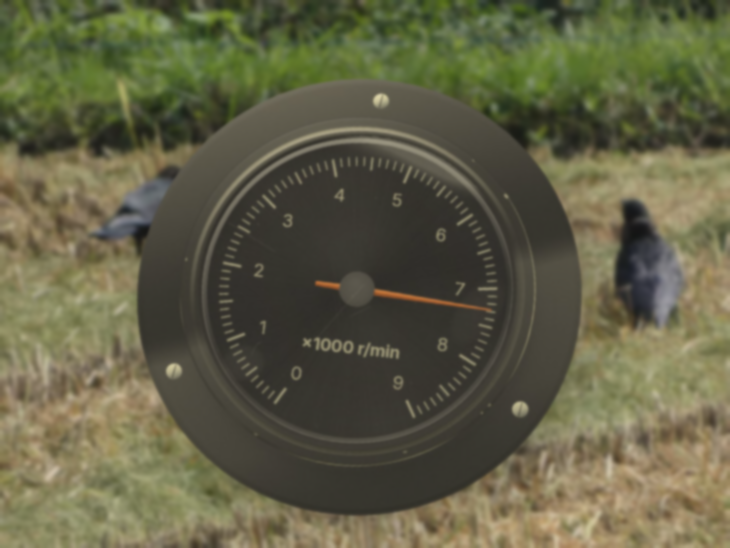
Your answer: 7300 rpm
